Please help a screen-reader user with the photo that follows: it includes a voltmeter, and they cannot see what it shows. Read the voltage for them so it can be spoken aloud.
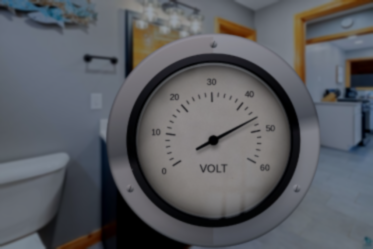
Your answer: 46 V
